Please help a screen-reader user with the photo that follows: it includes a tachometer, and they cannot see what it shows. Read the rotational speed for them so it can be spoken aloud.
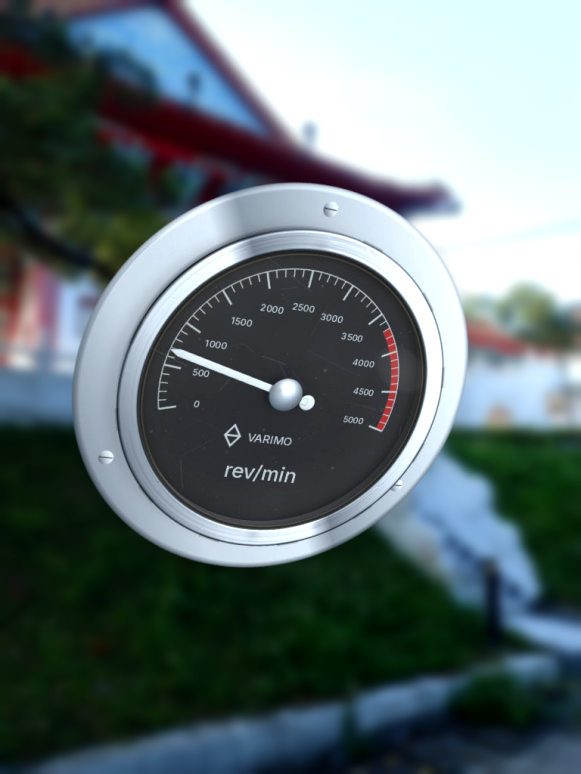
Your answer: 700 rpm
